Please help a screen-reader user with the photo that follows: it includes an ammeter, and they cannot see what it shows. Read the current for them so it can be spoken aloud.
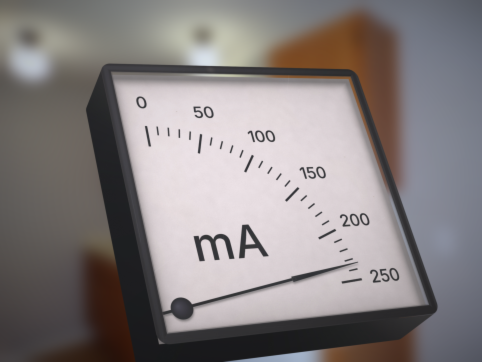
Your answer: 235 mA
